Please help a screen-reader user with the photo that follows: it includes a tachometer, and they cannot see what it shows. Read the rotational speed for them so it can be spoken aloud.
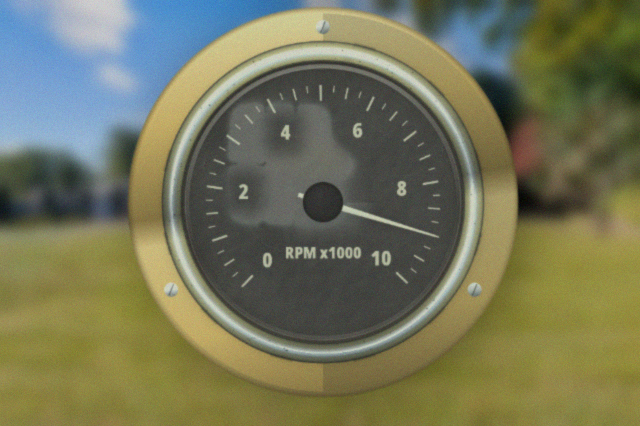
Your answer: 9000 rpm
